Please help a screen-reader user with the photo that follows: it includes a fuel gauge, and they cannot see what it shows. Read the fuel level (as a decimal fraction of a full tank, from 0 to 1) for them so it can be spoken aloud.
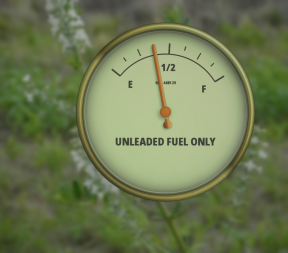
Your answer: 0.375
